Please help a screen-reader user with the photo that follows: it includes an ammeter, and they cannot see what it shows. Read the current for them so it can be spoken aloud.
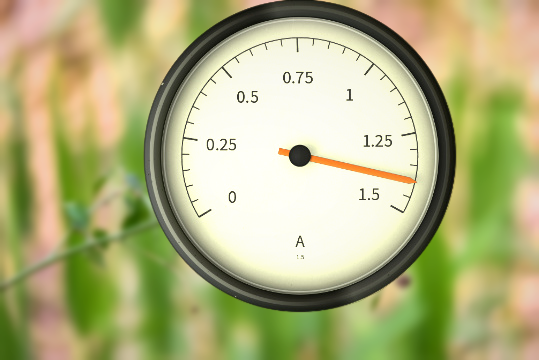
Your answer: 1.4 A
